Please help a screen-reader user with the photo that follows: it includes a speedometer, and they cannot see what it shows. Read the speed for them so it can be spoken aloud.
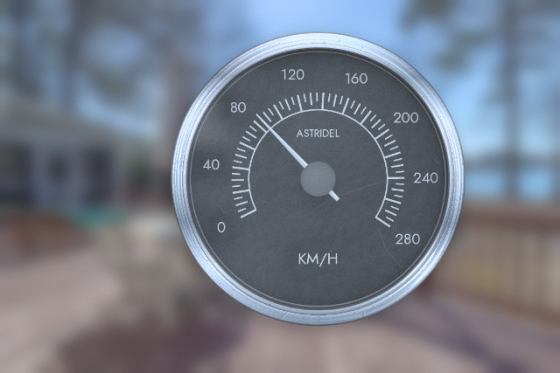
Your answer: 85 km/h
